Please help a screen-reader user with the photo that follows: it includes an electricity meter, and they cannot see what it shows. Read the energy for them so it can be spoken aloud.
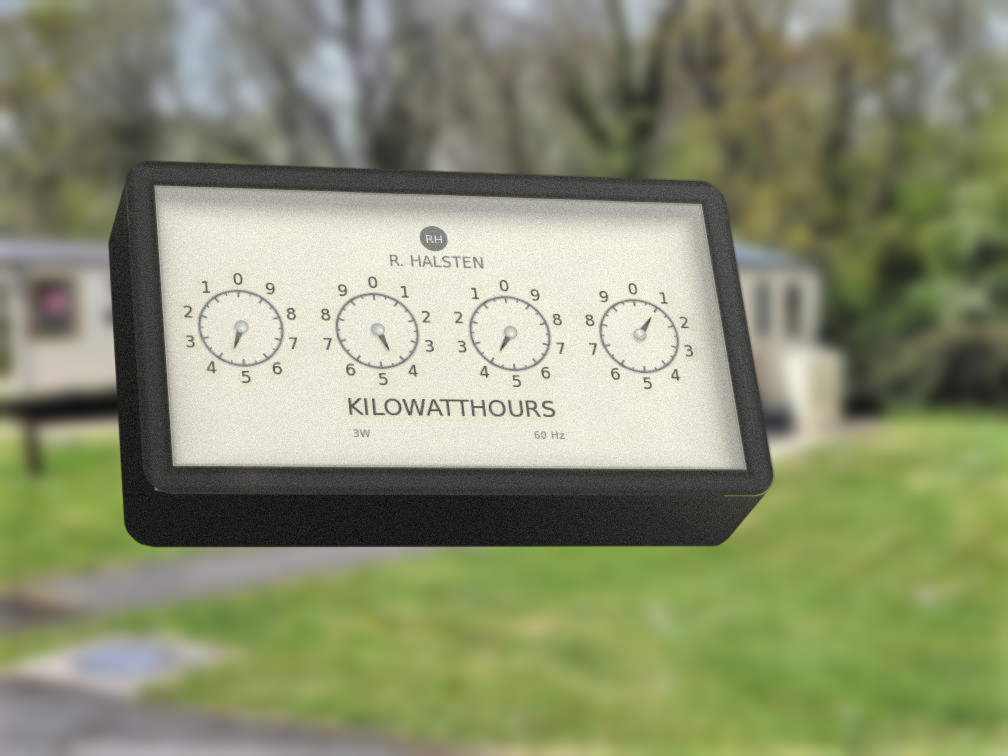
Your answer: 4441 kWh
